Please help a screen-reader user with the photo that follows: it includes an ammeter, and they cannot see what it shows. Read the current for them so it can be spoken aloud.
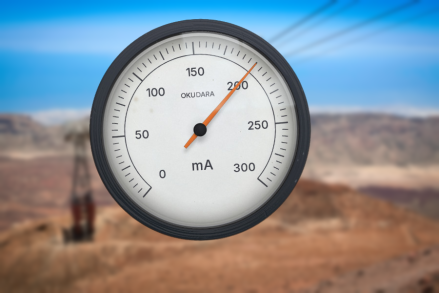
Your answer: 200 mA
